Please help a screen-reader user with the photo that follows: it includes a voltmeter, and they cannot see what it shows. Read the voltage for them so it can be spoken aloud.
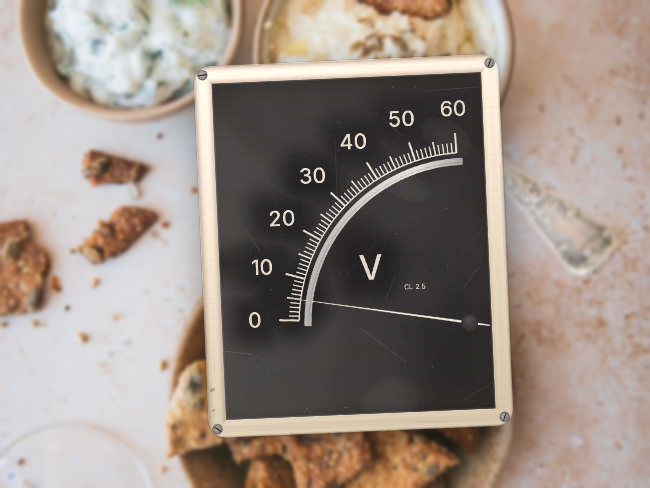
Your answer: 5 V
